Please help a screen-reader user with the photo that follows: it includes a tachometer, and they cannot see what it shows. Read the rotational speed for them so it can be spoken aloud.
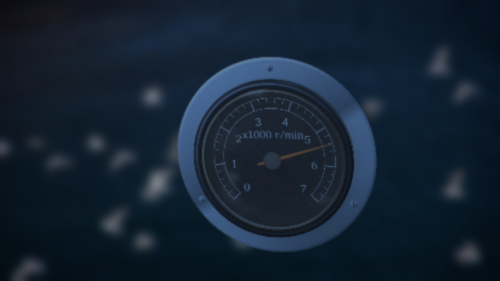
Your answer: 5400 rpm
